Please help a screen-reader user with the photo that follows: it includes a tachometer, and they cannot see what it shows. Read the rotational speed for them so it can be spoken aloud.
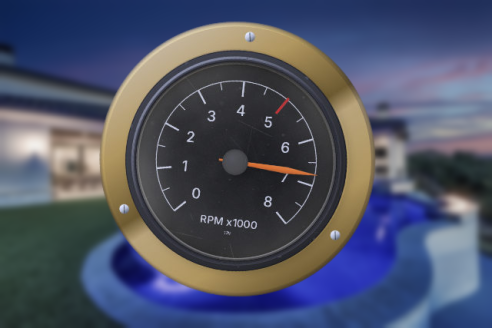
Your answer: 6750 rpm
